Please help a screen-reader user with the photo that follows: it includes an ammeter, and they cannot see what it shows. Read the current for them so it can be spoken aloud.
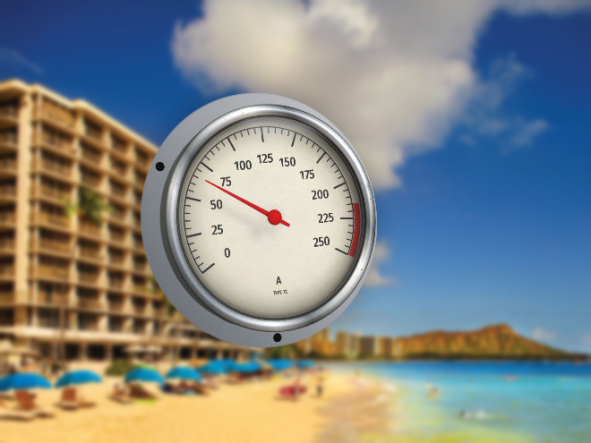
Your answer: 65 A
